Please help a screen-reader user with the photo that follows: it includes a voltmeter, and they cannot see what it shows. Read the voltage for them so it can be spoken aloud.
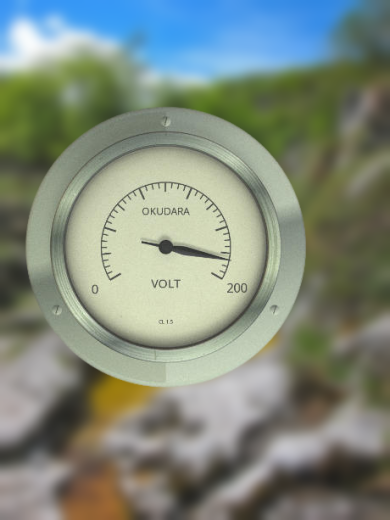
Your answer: 185 V
